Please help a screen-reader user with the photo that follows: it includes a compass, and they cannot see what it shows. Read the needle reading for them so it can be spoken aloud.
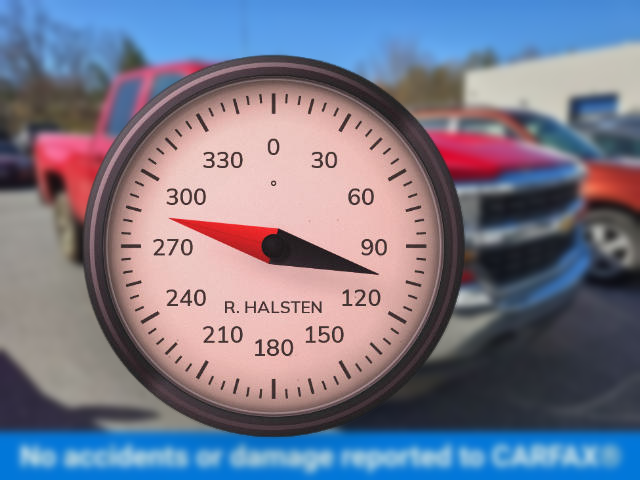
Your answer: 285 °
